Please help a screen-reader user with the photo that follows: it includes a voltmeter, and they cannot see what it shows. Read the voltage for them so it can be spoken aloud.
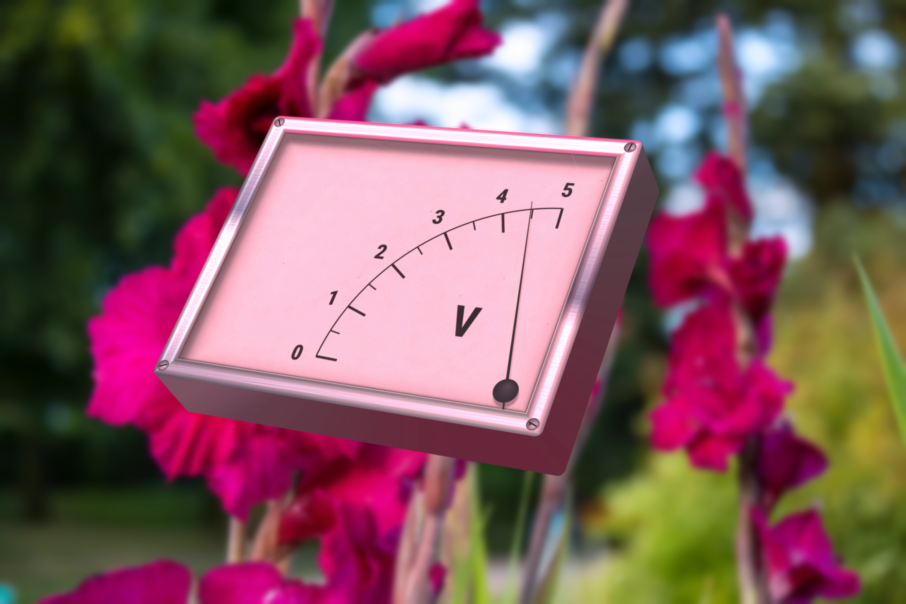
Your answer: 4.5 V
